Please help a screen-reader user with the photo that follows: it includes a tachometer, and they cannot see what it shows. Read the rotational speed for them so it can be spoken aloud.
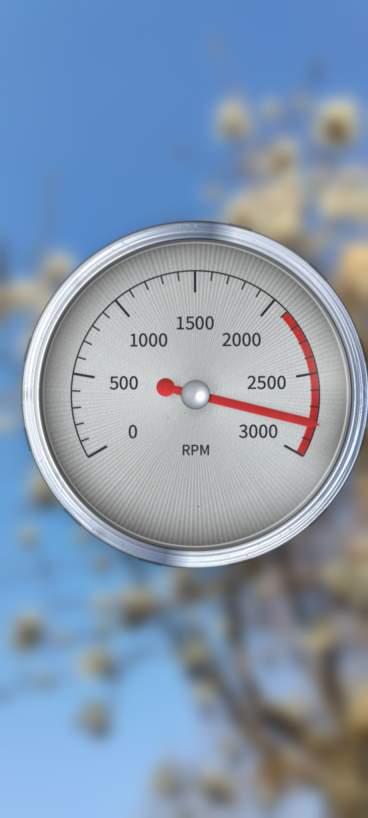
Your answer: 2800 rpm
